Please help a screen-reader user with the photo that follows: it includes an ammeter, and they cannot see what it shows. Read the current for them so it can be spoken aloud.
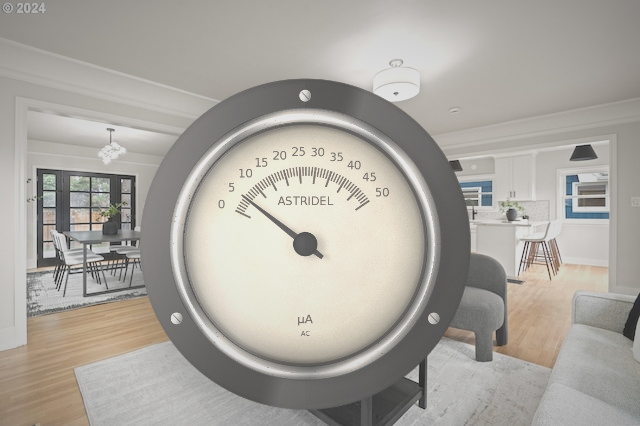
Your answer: 5 µA
